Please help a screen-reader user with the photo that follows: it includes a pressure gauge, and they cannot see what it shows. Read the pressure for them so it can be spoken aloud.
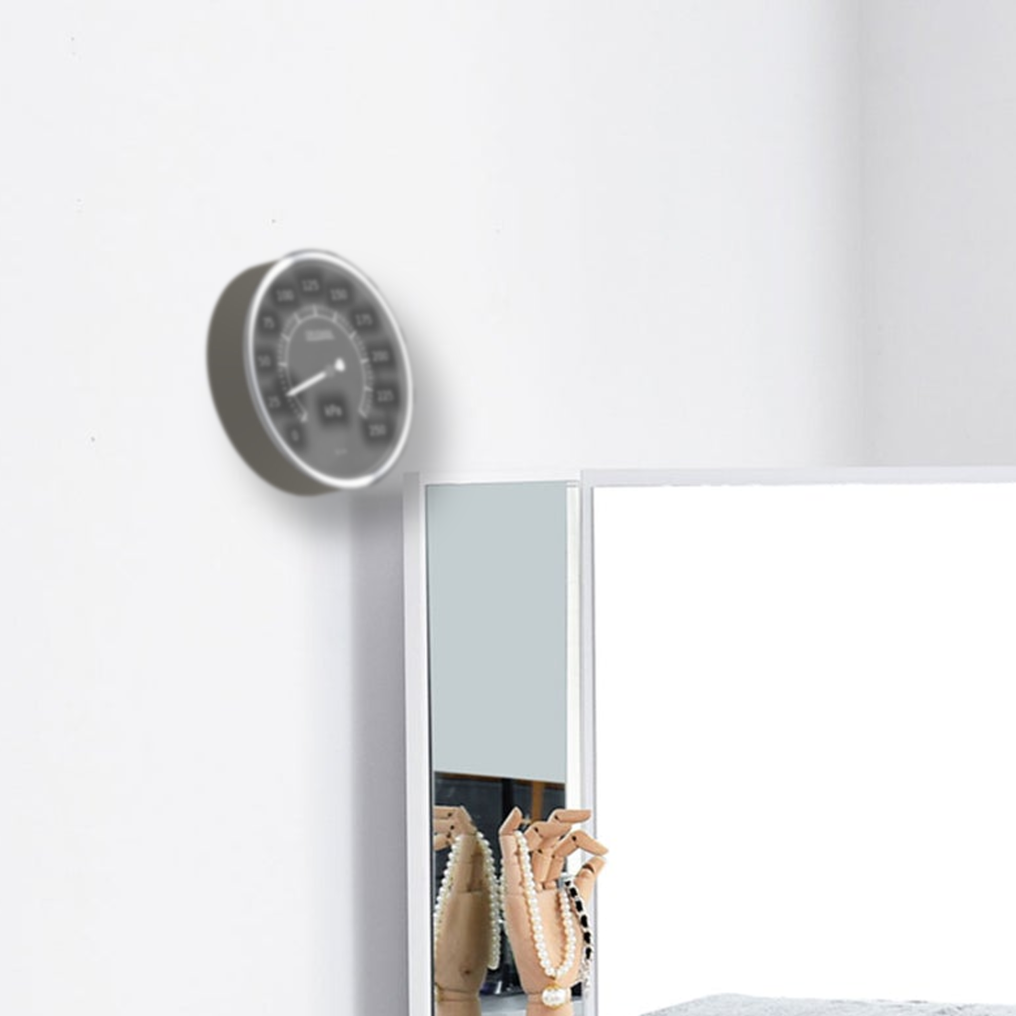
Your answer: 25 kPa
